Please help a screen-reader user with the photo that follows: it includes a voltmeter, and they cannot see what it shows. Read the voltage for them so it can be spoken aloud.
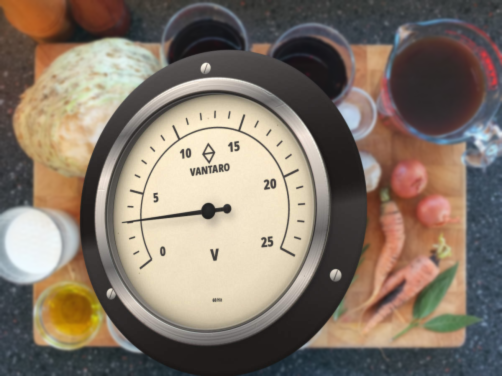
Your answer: 3 V
